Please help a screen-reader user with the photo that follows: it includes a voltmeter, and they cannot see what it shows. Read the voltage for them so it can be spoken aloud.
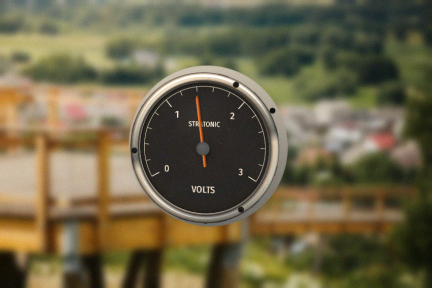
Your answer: 1.4 V
